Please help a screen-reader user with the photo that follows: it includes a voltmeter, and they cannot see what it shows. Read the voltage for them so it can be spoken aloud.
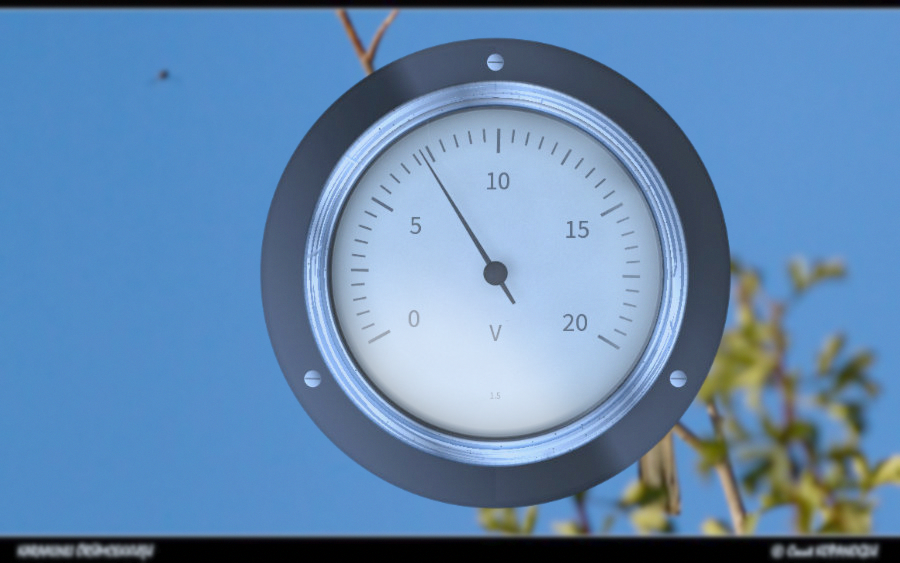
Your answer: 7.25 V
